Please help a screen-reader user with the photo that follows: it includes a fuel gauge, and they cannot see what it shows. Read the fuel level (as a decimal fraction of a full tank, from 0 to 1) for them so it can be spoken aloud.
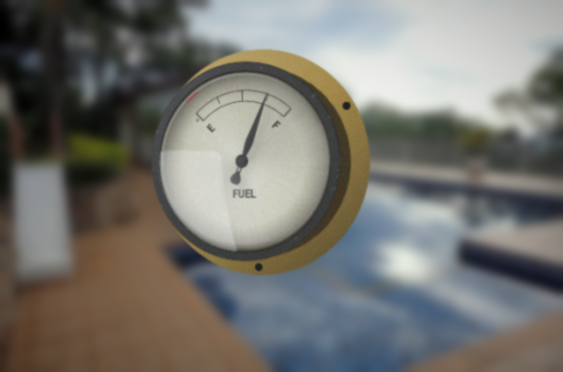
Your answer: 0.75
